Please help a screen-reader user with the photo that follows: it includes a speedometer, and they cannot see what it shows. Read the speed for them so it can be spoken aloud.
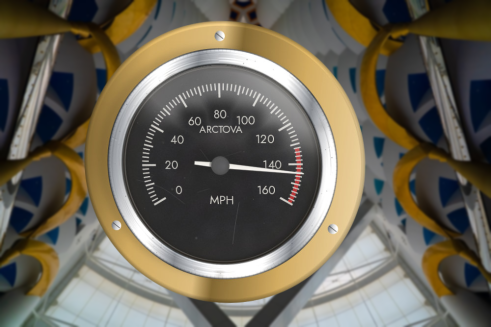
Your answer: 144 mph
